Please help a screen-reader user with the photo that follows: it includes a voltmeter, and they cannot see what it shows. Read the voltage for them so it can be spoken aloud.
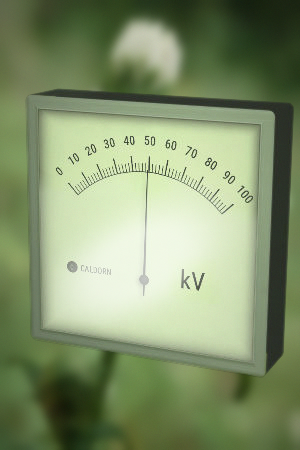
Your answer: 50 kV
